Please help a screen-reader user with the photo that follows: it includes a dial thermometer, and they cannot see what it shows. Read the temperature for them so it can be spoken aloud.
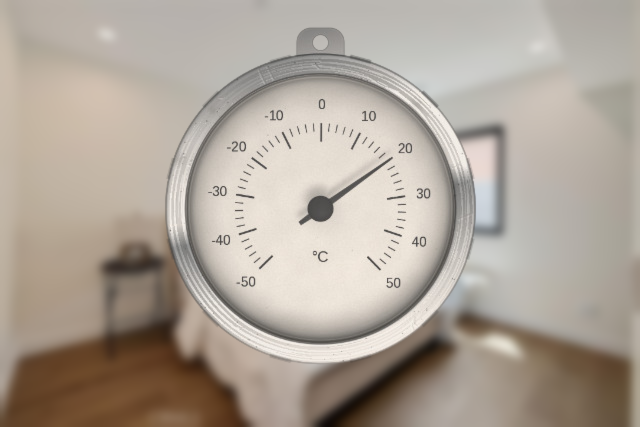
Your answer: 20 °C
